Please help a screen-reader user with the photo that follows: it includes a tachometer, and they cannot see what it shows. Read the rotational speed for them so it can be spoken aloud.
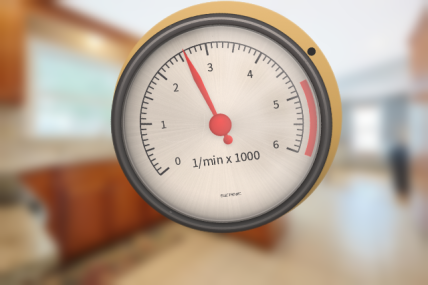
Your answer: 2600 rpm
